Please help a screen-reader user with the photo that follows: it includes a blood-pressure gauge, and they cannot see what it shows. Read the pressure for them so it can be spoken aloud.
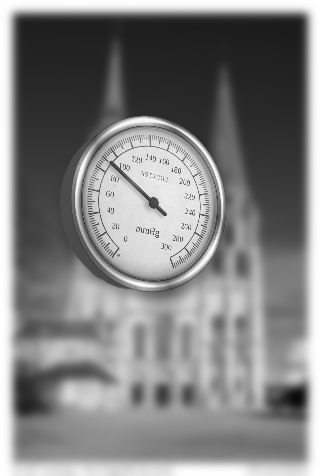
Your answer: 90 mmHg
